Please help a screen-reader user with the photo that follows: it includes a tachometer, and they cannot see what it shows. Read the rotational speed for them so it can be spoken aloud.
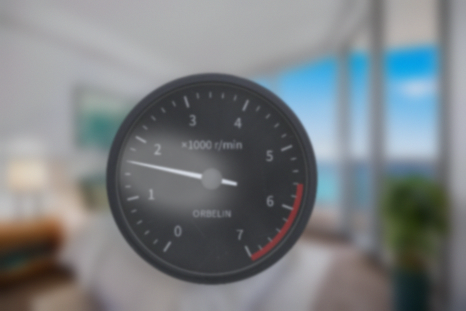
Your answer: 1600 rpm
